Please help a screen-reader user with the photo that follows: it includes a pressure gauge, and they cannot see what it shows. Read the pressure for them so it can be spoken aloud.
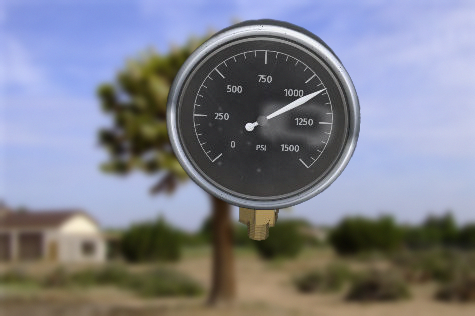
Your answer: 1075 psi
